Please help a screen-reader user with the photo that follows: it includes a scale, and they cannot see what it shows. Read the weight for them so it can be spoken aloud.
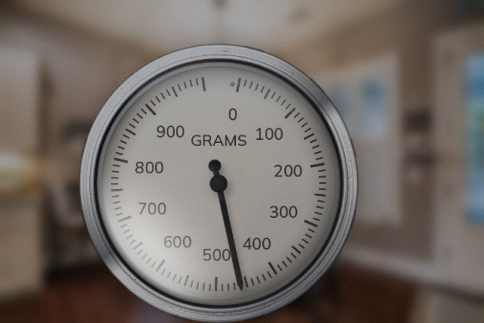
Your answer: 460 g
